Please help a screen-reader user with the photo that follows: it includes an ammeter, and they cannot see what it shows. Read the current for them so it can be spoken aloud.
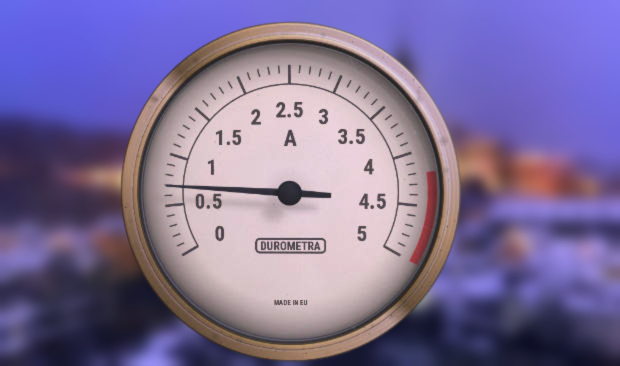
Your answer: 0.7 A
